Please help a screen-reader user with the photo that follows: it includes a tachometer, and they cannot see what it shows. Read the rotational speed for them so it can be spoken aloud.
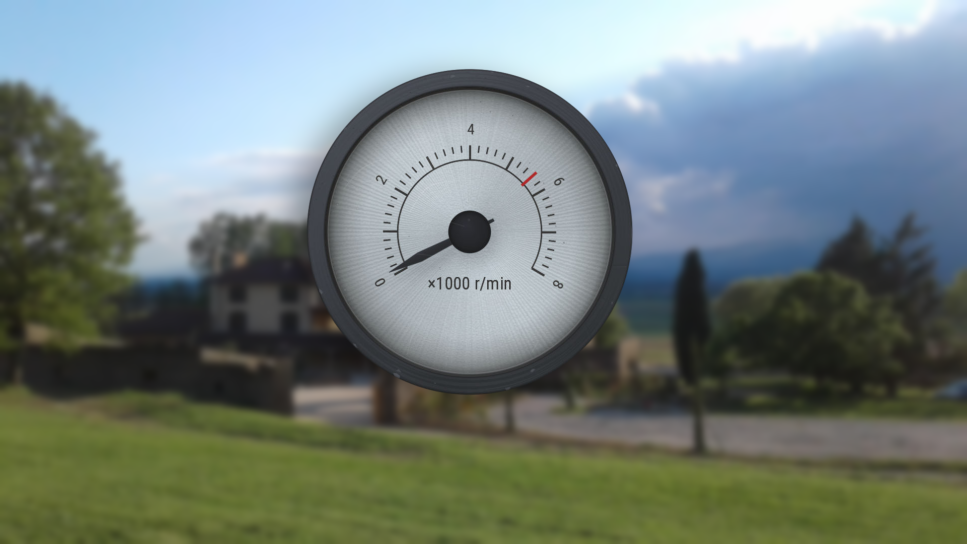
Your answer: 100 rpm
